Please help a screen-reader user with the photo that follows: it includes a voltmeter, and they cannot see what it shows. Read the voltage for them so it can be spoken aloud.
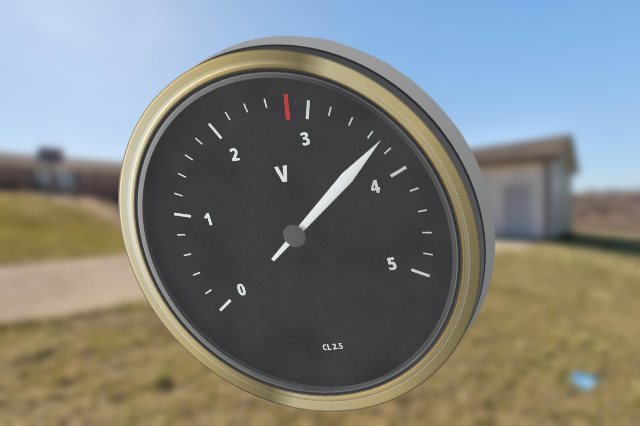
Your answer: 3.7 V
